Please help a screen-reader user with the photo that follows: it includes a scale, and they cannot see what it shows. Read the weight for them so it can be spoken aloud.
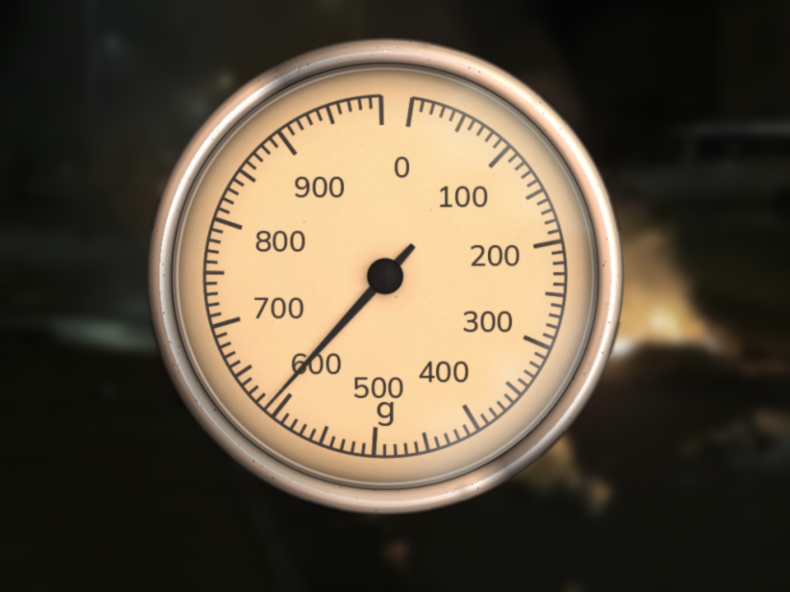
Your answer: 610 g
